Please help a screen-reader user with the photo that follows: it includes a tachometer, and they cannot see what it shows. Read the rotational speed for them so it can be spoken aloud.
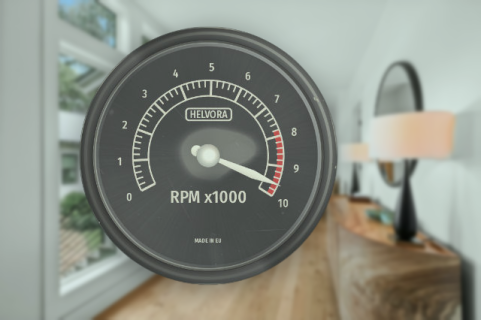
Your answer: 9600 rpm
